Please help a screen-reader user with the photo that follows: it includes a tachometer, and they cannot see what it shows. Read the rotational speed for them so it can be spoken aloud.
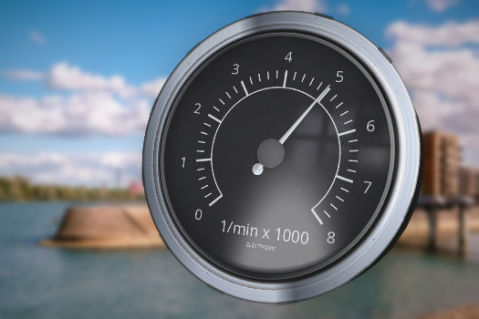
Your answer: 5000 rpm
